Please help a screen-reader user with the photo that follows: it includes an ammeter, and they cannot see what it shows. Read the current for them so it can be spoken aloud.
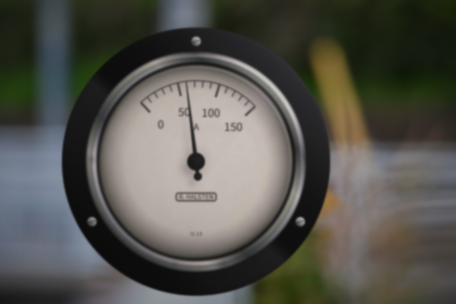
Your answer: 60 A
